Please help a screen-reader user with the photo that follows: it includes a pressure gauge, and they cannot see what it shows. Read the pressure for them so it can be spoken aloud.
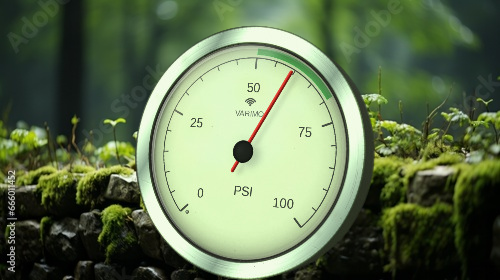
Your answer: 60 psi
